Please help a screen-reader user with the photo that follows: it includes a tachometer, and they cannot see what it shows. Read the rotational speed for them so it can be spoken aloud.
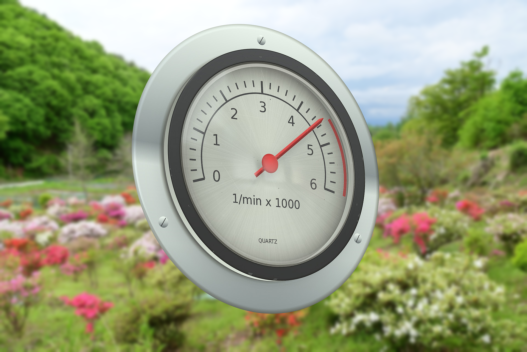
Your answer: 4500 rpm
